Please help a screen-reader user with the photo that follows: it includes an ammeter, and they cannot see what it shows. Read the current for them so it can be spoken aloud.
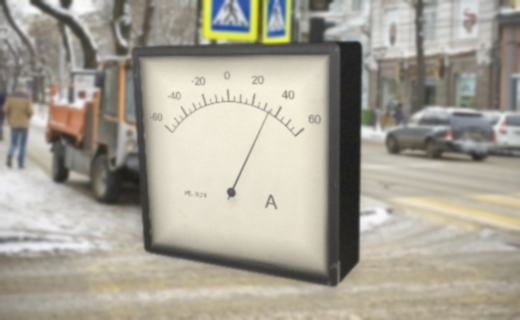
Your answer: 35 A
